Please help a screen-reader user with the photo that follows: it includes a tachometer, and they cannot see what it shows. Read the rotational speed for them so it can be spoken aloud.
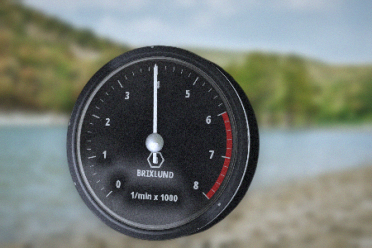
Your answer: 4000 rpm
